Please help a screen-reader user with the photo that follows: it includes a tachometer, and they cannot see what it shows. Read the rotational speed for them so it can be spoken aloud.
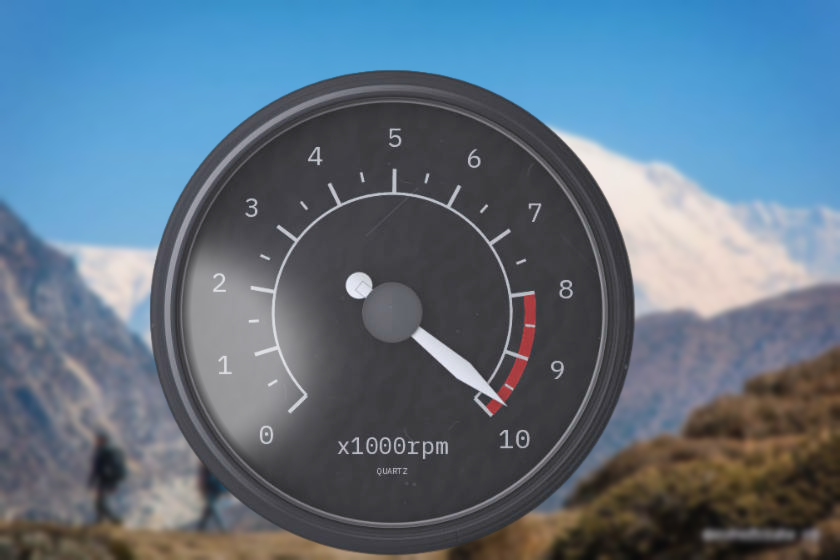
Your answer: 9750 rpm
